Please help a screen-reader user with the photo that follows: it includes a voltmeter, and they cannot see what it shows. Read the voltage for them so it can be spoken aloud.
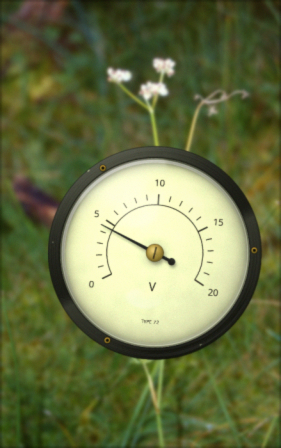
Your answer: 4.5 V
